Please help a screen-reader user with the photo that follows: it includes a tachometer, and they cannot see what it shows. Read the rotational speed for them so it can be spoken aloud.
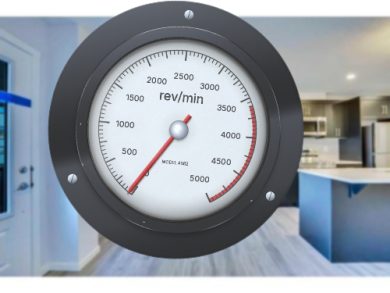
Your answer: 50 rpm
